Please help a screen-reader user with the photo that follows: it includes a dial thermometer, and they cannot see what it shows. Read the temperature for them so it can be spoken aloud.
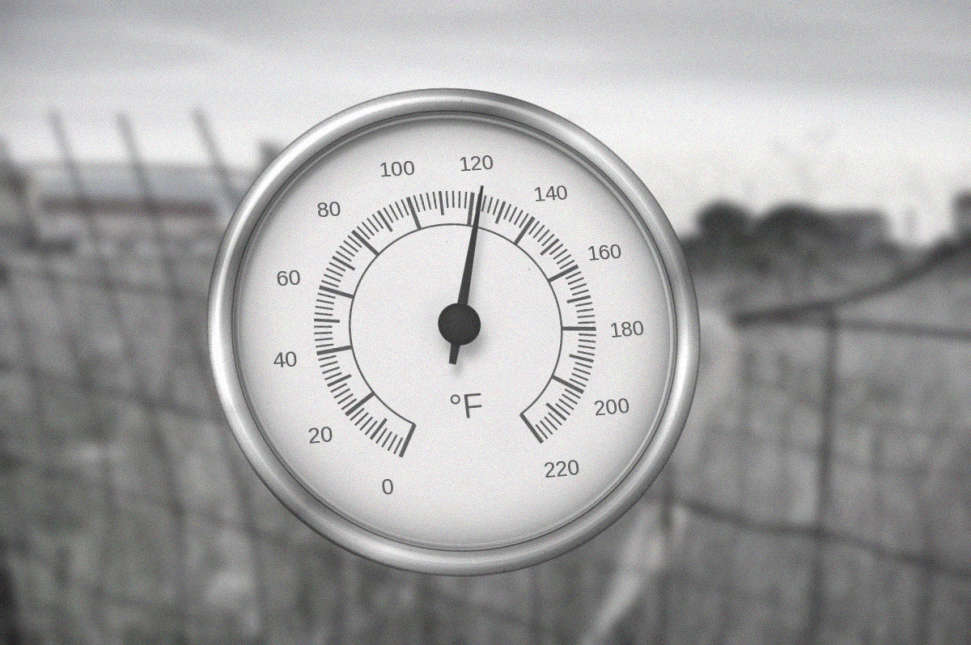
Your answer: 122 °F
